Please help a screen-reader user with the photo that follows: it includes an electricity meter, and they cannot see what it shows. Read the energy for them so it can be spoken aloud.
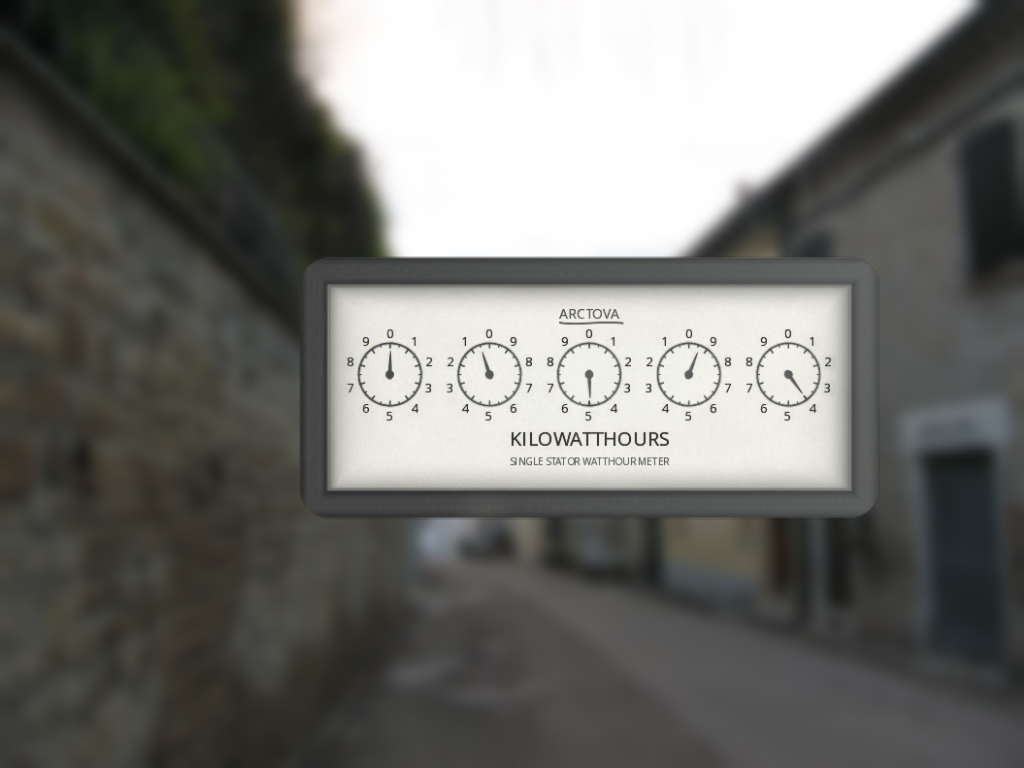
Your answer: 494 kWh
